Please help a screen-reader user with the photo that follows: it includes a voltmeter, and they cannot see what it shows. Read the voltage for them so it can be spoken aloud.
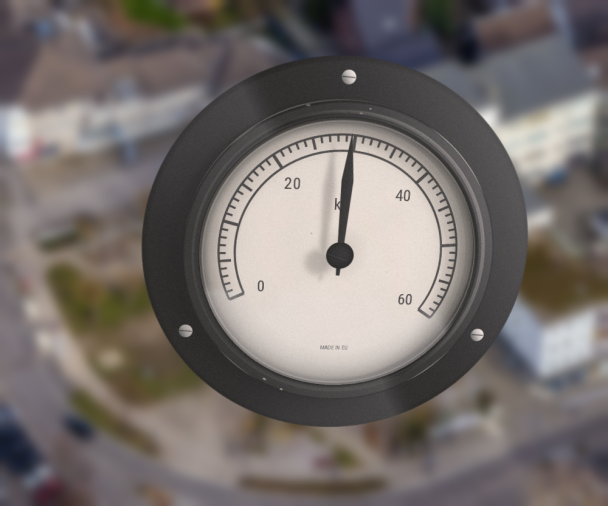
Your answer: 29.5 kV
